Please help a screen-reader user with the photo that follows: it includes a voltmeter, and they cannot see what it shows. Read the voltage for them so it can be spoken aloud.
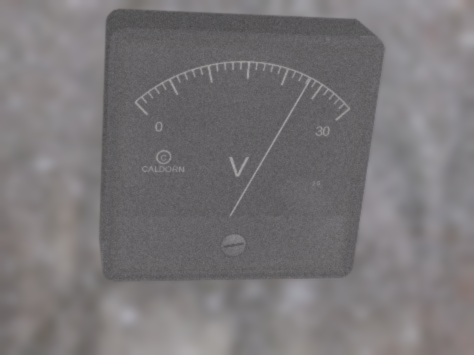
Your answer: 23 V
